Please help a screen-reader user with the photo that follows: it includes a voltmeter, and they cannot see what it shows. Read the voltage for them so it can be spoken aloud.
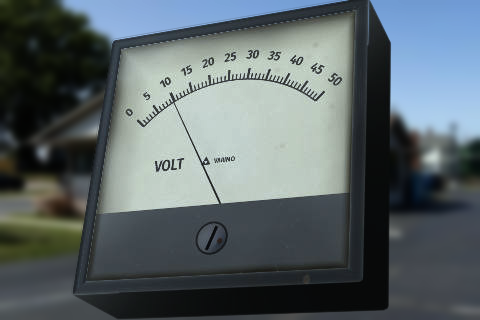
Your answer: 10 V
